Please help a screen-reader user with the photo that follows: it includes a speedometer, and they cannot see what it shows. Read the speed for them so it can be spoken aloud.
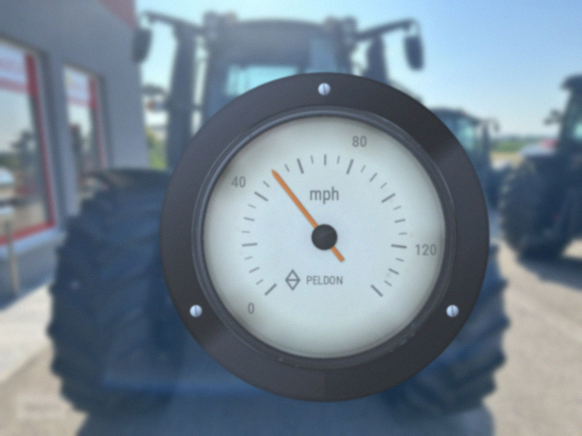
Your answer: 50 mph
